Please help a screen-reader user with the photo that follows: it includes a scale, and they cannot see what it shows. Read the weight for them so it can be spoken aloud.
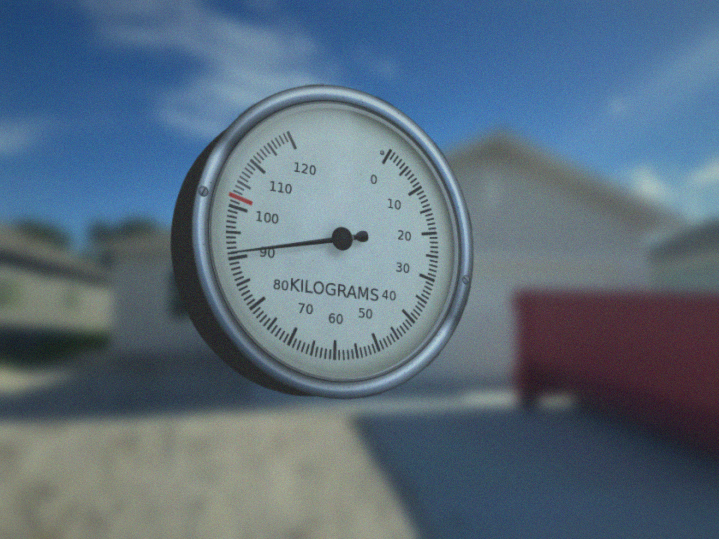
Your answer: 91 kg
